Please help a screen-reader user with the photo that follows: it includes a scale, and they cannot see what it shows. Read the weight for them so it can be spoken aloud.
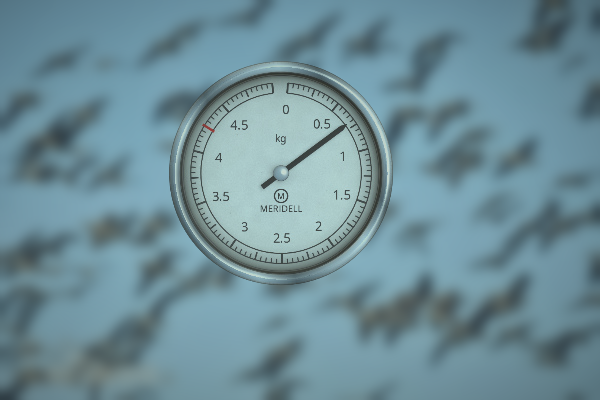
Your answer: 0.7 kg
